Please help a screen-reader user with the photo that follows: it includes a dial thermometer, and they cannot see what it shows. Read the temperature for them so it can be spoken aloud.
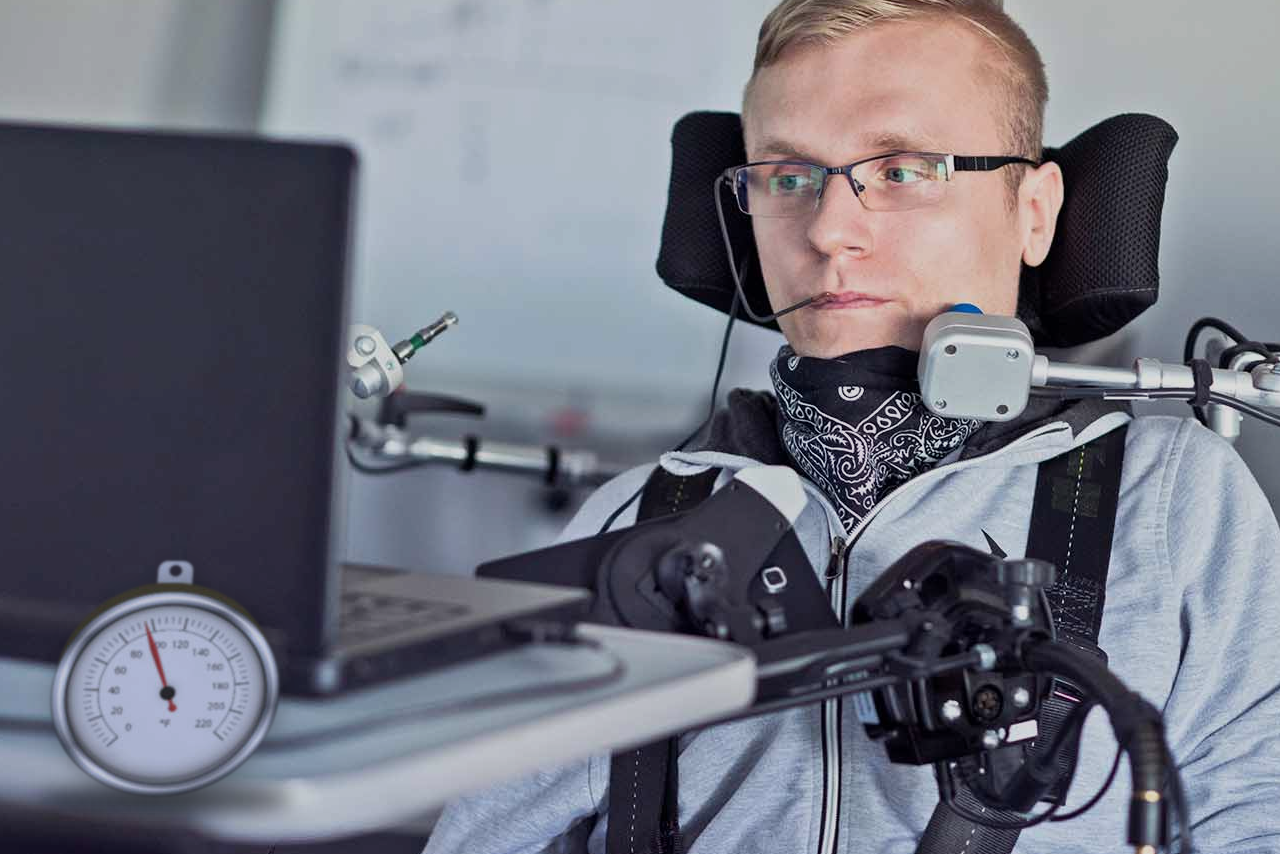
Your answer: 96 °F
